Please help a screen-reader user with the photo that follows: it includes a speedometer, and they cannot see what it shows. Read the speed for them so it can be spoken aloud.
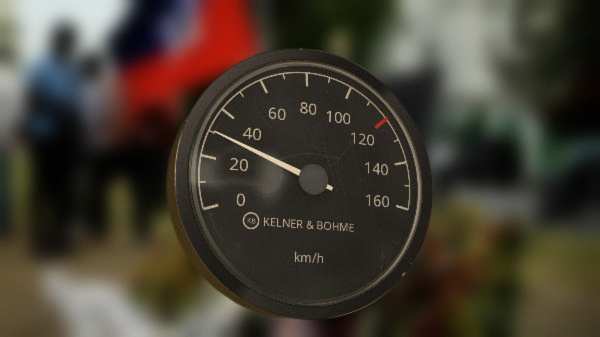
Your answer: 30 km/h
